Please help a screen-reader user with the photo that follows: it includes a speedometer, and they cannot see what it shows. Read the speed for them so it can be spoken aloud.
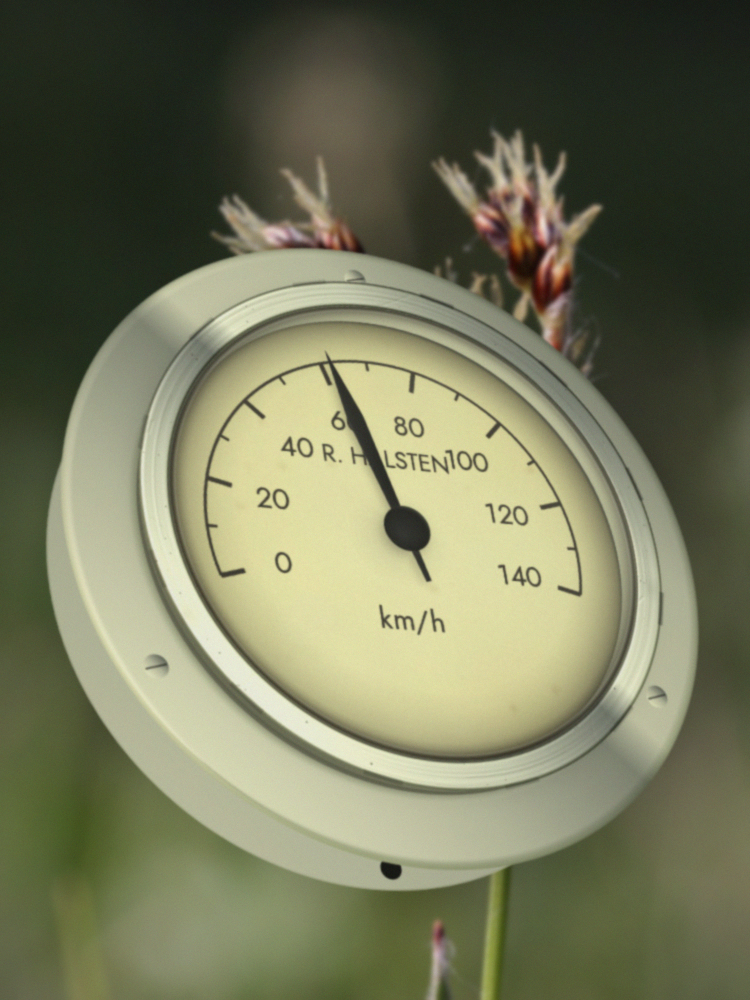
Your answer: 60 km/h
